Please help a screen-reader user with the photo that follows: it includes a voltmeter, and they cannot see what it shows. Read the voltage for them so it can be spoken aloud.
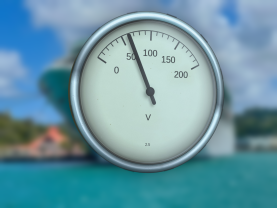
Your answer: 60 V
